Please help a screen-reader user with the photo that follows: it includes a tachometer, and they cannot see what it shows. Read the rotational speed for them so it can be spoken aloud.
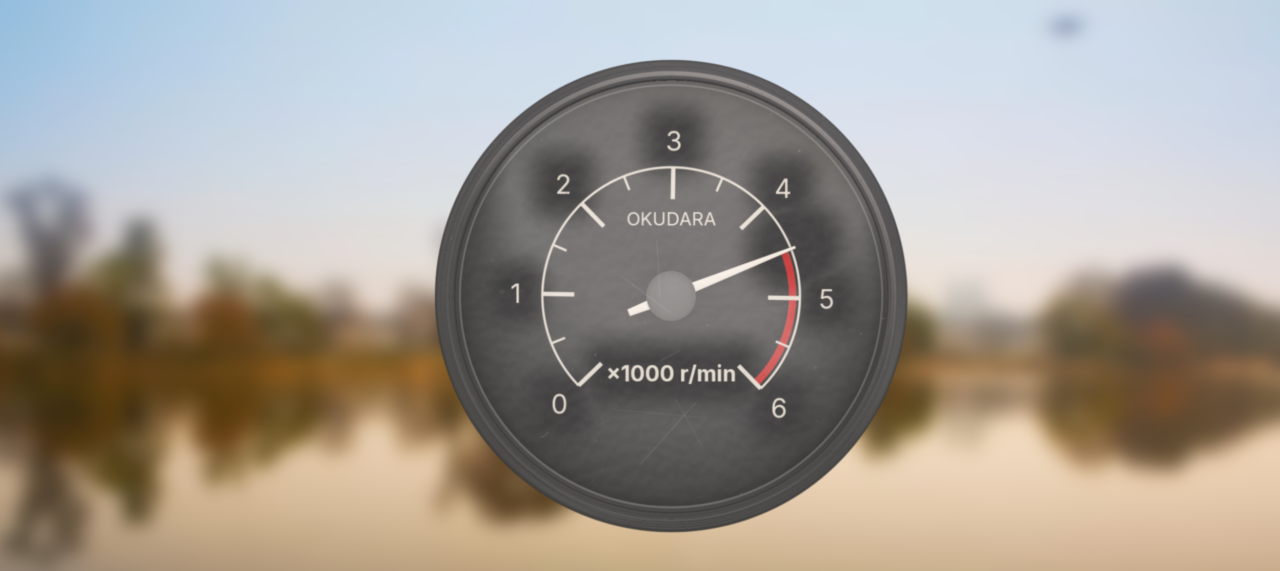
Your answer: 4500 rpm
